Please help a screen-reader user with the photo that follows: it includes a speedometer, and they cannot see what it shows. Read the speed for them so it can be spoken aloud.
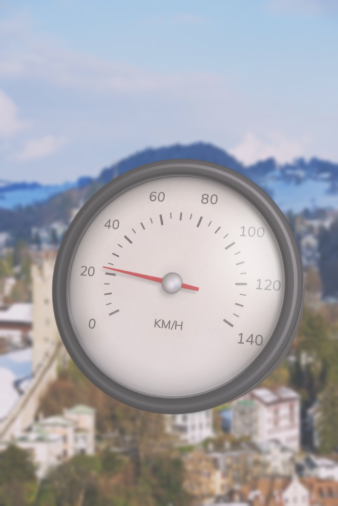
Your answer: 22.5 km/h
